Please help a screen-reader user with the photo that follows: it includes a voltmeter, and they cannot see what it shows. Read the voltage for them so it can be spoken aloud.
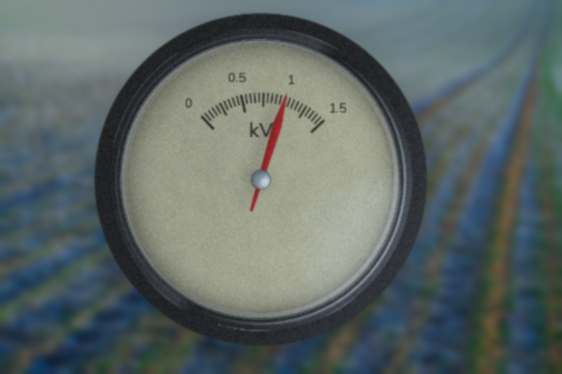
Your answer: 1 kV
